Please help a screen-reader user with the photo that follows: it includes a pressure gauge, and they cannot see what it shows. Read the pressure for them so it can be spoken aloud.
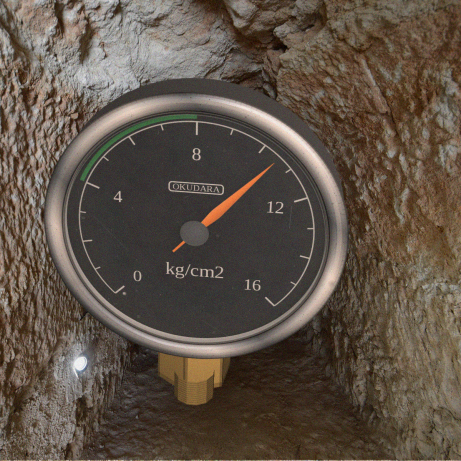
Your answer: 10.5 kg/cm²
